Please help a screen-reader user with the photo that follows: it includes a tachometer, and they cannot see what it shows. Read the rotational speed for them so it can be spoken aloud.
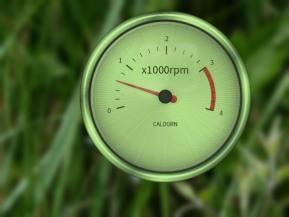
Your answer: 600 rpm
